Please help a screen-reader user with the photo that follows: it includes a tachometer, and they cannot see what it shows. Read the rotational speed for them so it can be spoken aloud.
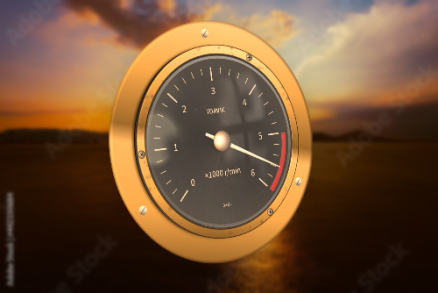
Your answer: 5600 rpm
